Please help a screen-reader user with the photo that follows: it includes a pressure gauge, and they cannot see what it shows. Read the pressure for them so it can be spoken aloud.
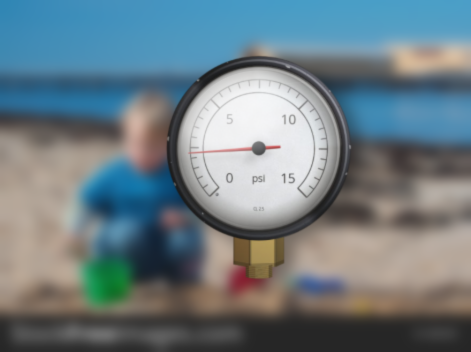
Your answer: 2.25 psi
